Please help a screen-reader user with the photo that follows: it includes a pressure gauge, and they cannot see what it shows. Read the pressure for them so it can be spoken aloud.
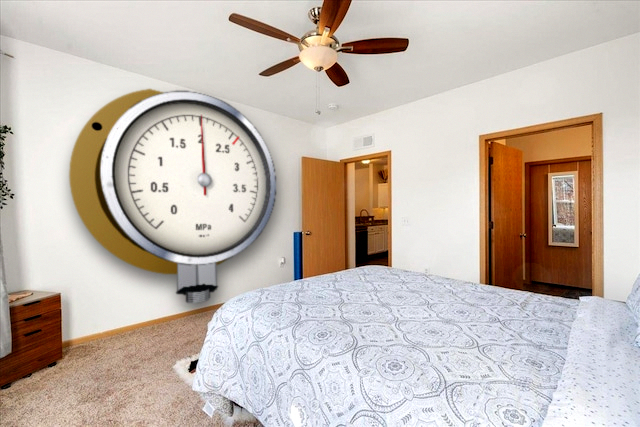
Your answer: 2 MPa
